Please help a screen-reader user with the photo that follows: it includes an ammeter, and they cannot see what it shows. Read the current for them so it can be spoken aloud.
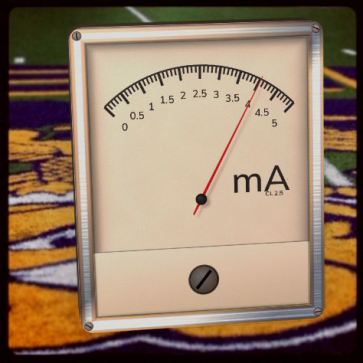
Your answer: 4 mA
